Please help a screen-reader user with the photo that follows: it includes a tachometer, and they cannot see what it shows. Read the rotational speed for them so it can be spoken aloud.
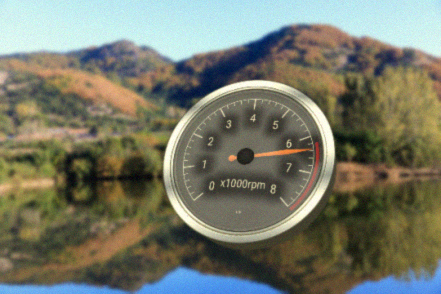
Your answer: 6400 rpm
